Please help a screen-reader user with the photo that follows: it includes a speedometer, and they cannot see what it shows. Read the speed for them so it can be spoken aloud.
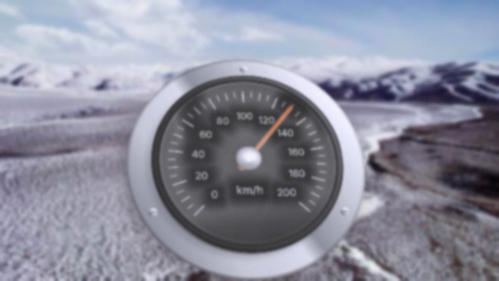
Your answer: 130 km/h
